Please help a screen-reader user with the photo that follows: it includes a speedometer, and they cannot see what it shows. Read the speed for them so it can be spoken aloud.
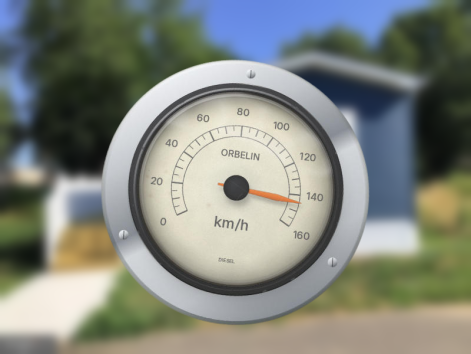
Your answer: 145 km/h
